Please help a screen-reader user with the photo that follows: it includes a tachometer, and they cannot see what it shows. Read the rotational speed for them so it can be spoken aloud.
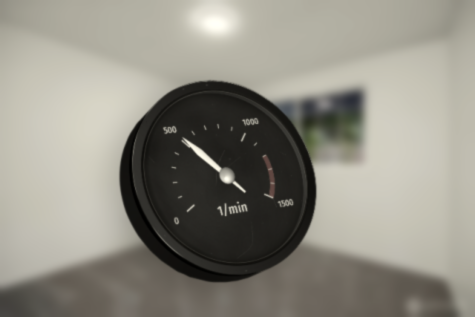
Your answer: 500 rpm
